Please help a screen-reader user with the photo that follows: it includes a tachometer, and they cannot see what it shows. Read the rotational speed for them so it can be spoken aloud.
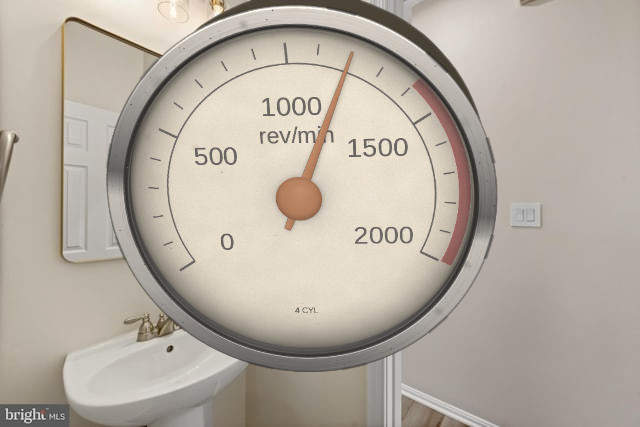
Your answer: 1200 rpm
